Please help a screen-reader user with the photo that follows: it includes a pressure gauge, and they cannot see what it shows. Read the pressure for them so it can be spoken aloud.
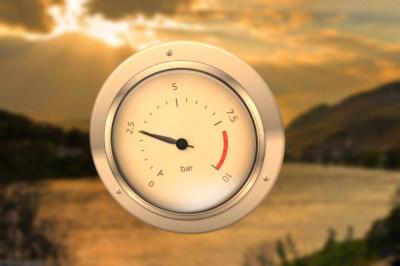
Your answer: 2.5 bar
